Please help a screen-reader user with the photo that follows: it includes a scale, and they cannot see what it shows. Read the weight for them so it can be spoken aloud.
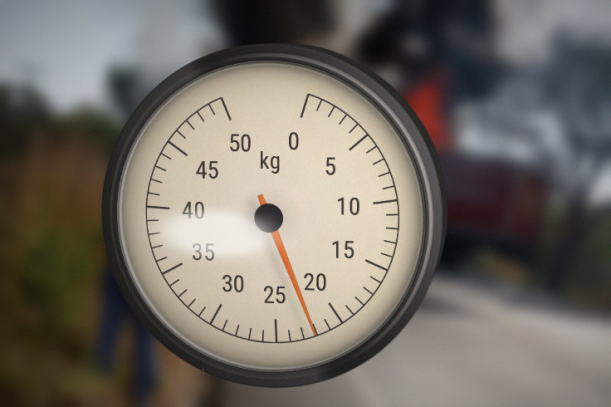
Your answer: 22 kg
